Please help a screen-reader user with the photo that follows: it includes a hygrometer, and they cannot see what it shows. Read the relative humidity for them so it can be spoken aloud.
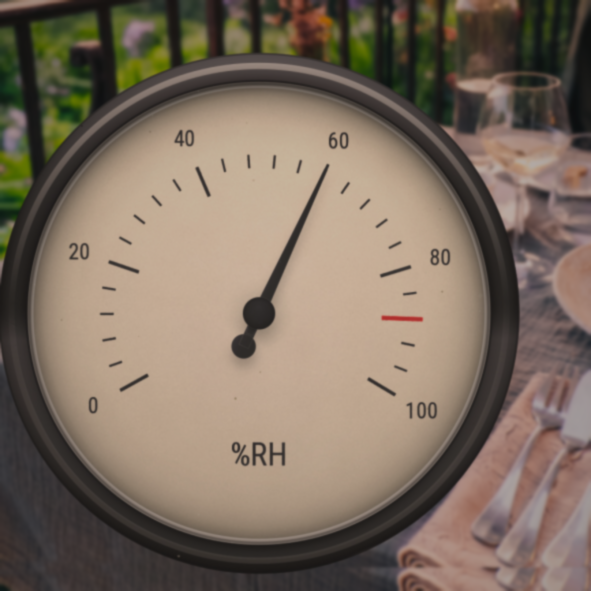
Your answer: 60 %
